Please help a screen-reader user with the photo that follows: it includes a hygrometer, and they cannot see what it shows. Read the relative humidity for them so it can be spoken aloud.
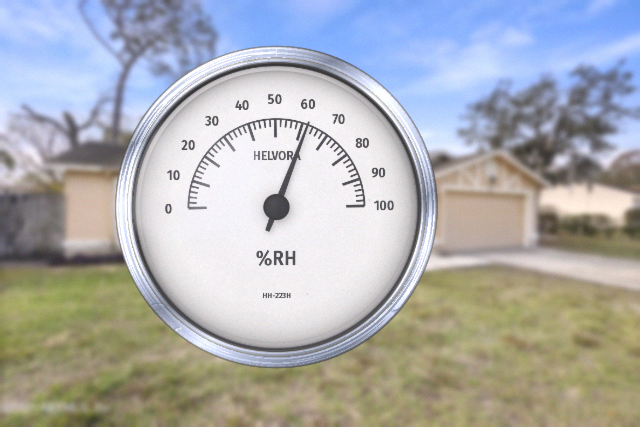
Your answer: 62 %
